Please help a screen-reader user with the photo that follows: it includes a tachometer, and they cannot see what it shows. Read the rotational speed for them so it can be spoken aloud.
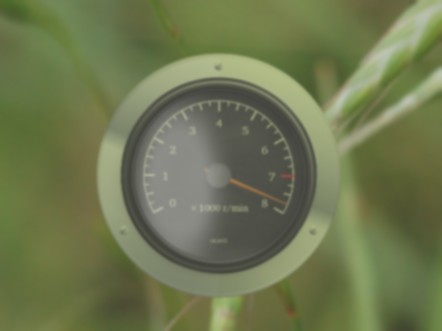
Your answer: 7750 rpm
